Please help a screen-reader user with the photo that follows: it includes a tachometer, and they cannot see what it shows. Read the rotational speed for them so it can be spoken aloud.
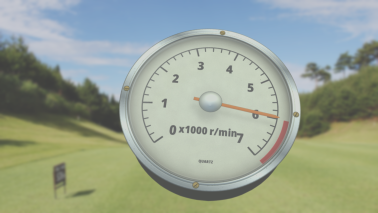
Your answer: 6000 rpm
